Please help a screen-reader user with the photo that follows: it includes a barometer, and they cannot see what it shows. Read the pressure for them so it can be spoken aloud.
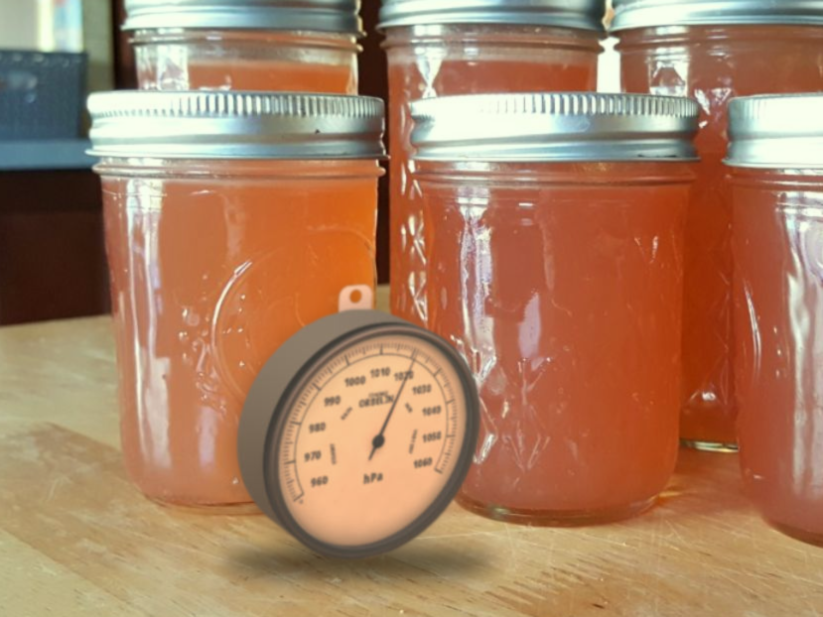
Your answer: 1020 hPa
